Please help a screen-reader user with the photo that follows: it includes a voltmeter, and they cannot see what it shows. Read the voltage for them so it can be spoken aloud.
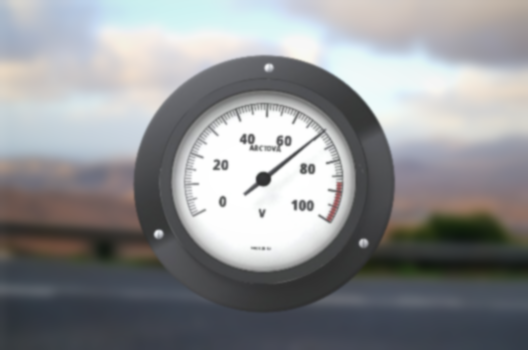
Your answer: 70 V
